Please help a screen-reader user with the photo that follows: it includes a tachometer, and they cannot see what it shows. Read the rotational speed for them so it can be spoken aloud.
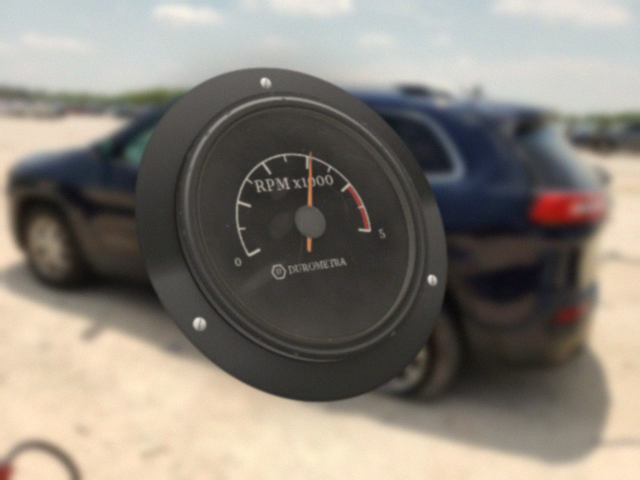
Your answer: 3000 rpm
